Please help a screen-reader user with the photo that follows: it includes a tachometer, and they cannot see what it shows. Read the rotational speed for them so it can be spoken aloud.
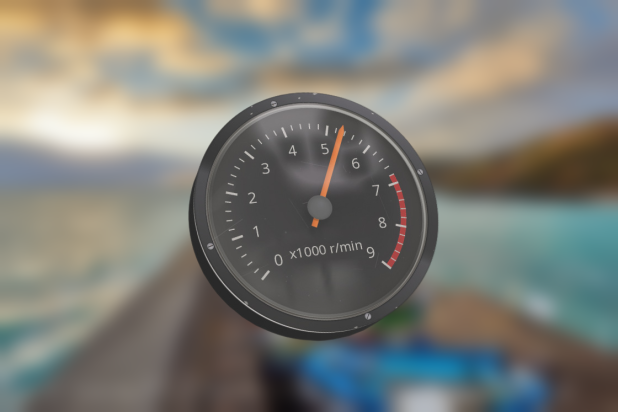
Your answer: 5300 rpm
